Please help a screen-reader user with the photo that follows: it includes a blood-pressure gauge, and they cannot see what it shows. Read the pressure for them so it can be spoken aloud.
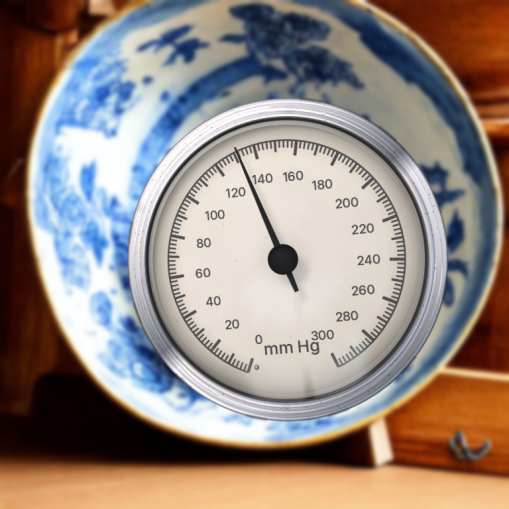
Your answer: 132 mmHg
